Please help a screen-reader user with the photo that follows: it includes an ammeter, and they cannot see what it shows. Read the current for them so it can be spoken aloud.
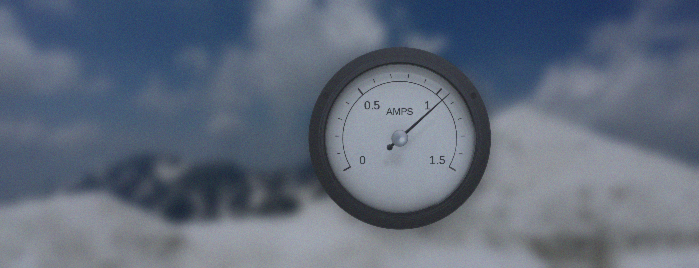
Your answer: 1.05 A
